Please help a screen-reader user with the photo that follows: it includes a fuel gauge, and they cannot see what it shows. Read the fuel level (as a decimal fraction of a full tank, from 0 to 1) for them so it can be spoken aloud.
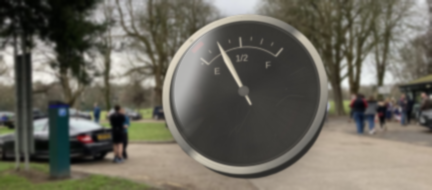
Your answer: 0.25
